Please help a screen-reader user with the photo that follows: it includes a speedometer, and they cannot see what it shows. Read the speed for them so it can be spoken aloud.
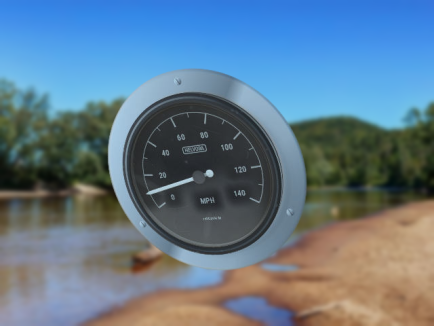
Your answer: 10 mph
